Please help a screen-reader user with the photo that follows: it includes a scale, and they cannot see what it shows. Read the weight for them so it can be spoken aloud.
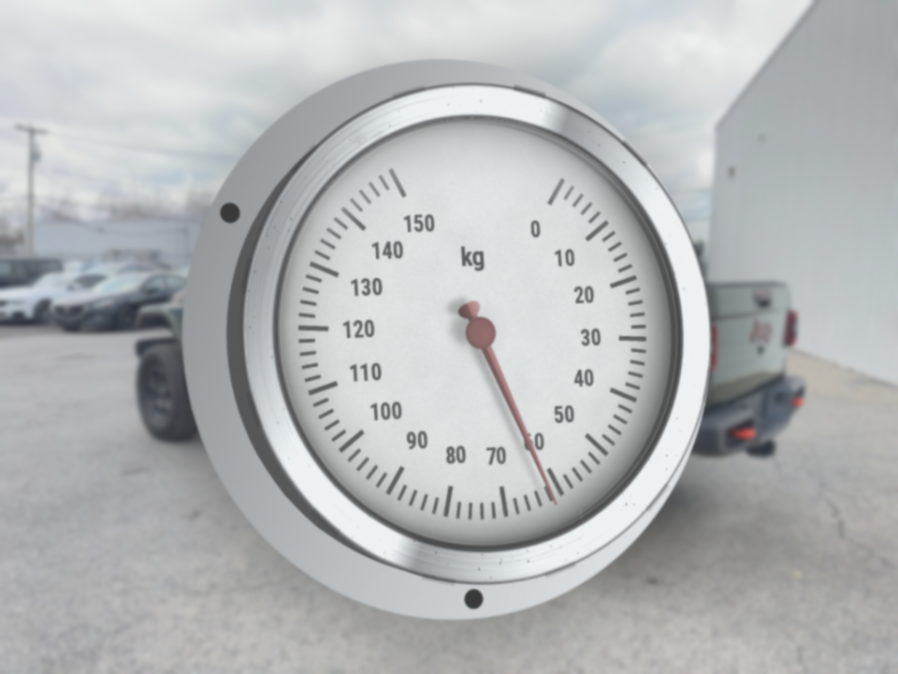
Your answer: 62 kg
